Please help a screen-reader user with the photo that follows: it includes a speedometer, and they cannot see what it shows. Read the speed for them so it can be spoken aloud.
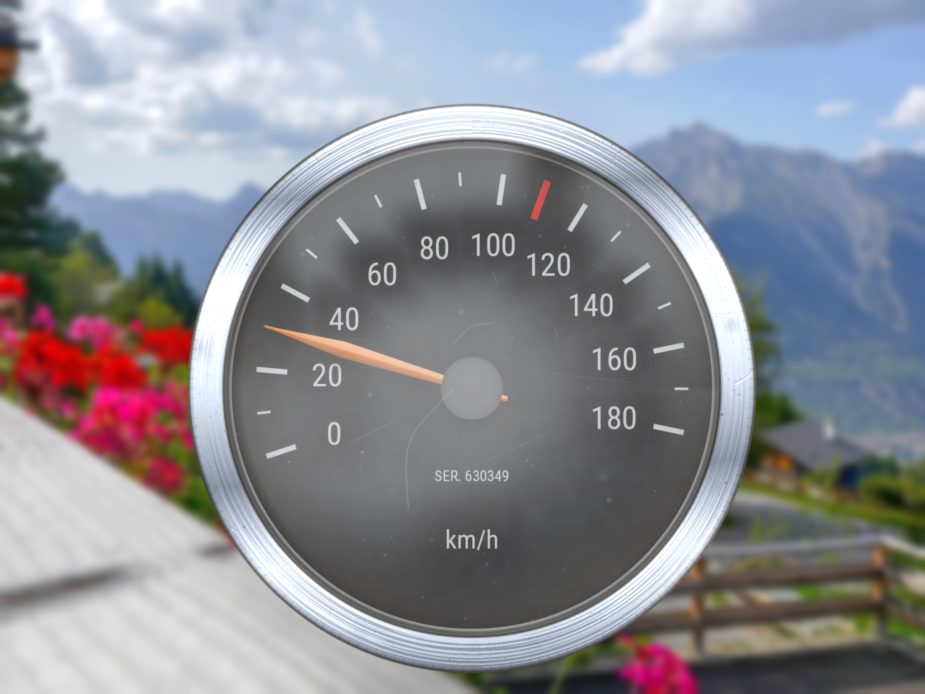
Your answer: 30 km/h
